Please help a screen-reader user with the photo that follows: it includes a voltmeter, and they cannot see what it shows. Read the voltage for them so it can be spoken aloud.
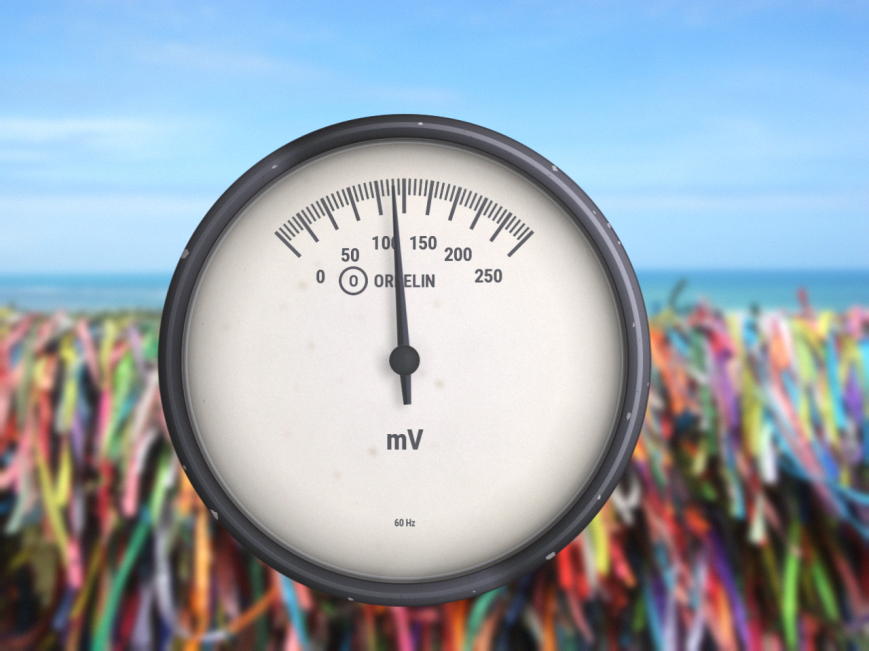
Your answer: 115 mV
